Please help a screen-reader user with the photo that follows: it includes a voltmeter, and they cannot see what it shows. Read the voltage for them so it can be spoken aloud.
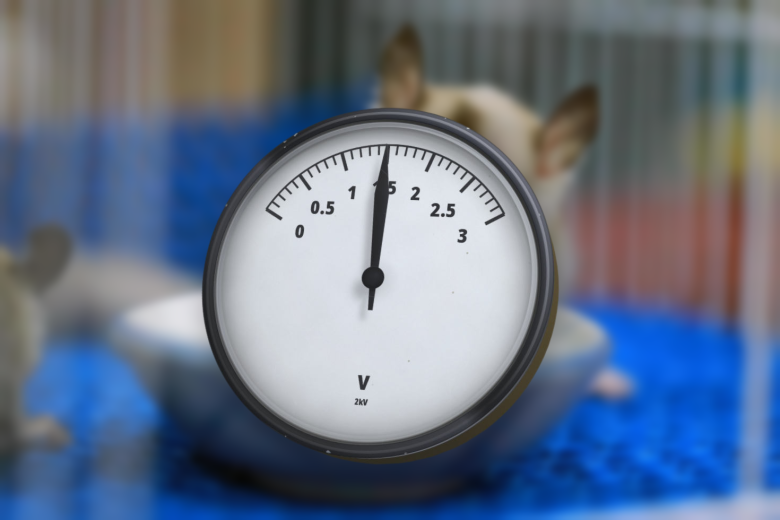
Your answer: 1.5 V
